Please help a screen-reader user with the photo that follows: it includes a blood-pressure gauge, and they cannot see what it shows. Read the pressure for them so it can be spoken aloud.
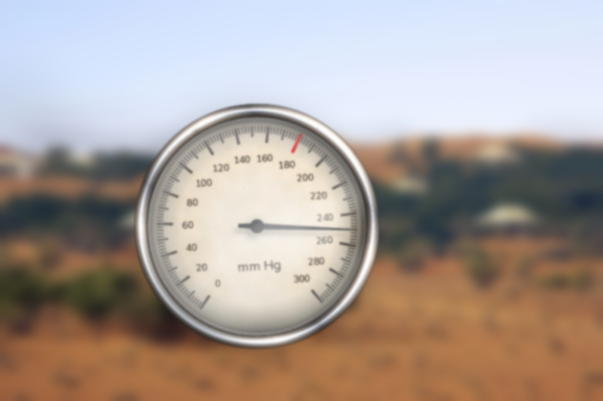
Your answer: 250 mmHg
